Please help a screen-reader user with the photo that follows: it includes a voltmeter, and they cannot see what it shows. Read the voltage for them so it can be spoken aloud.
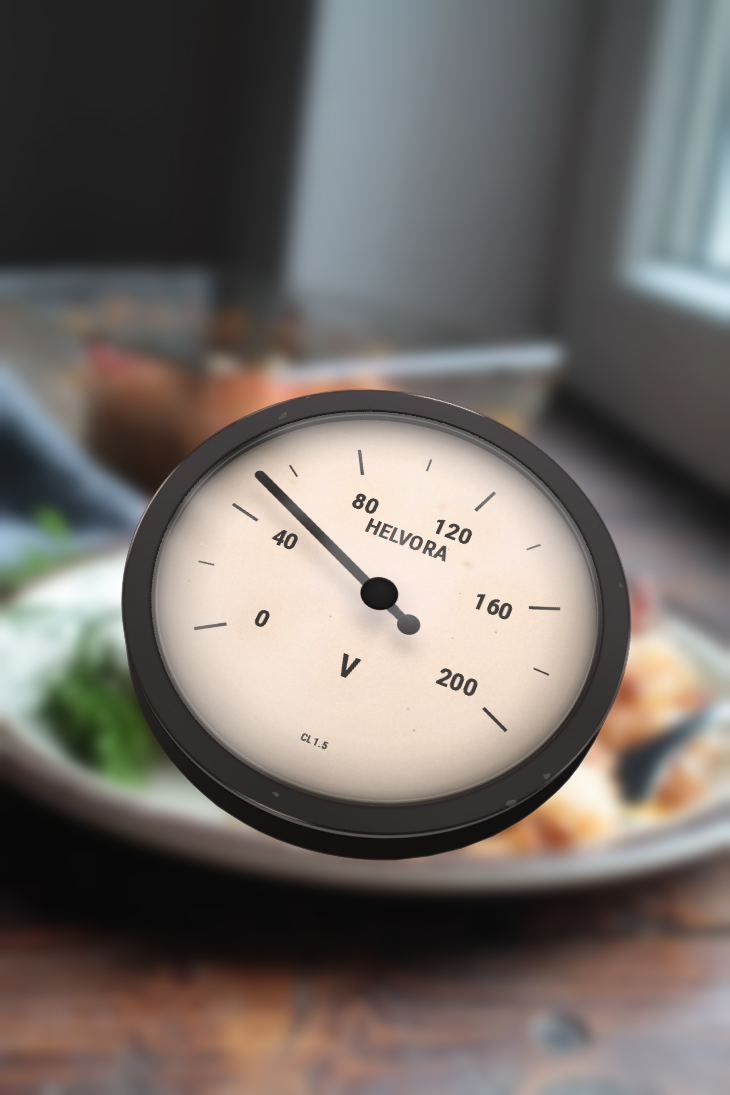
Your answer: 50 V
